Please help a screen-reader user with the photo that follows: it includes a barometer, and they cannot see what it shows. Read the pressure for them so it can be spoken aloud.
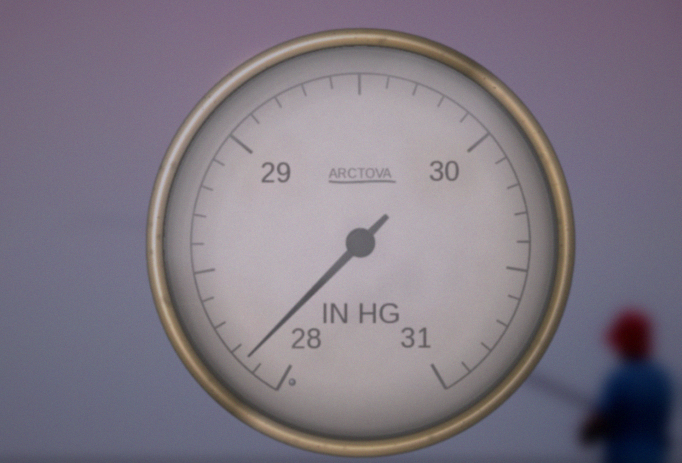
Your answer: 28.15 inHg
